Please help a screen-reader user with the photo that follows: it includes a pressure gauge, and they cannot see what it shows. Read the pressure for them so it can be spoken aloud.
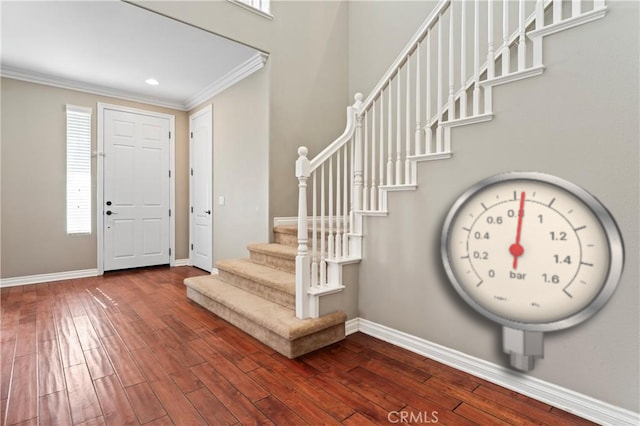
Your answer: 0.85 bar
